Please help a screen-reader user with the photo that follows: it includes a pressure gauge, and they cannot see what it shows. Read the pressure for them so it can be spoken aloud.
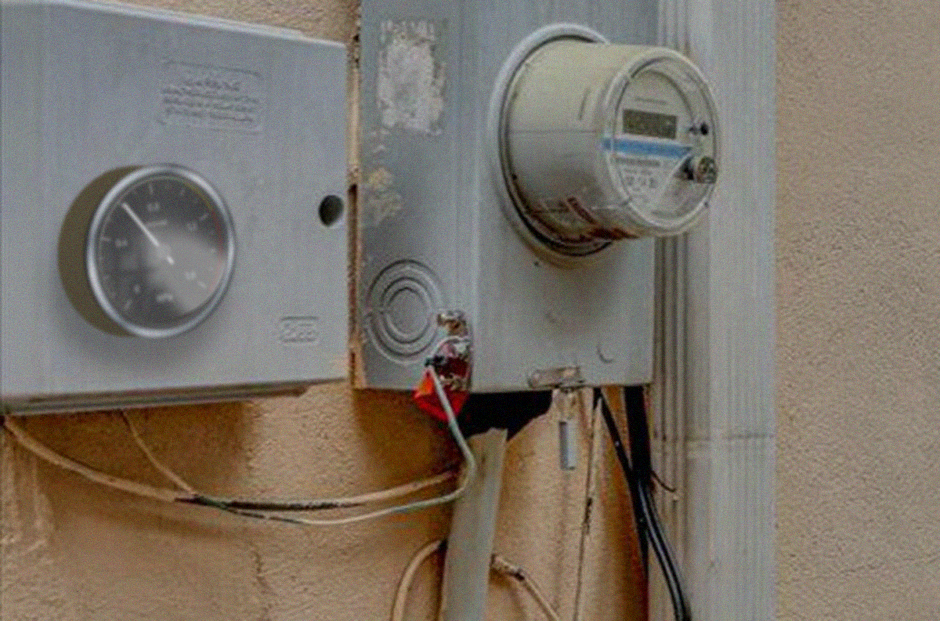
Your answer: 0.6 MPa
